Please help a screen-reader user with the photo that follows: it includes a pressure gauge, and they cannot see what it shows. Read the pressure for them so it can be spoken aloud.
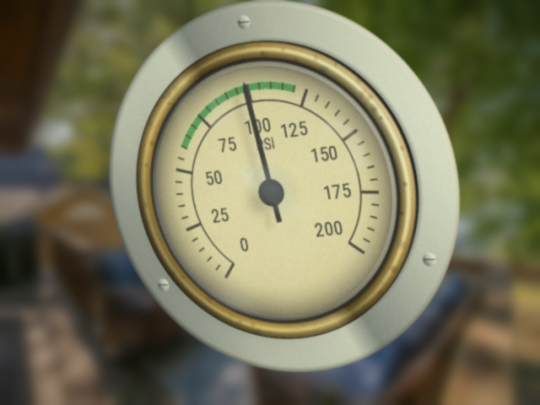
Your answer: 100 psi
